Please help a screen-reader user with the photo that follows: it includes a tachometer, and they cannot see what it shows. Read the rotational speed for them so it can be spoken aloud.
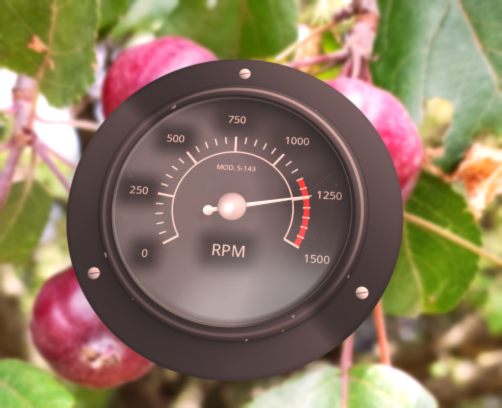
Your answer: 1250 rpm
